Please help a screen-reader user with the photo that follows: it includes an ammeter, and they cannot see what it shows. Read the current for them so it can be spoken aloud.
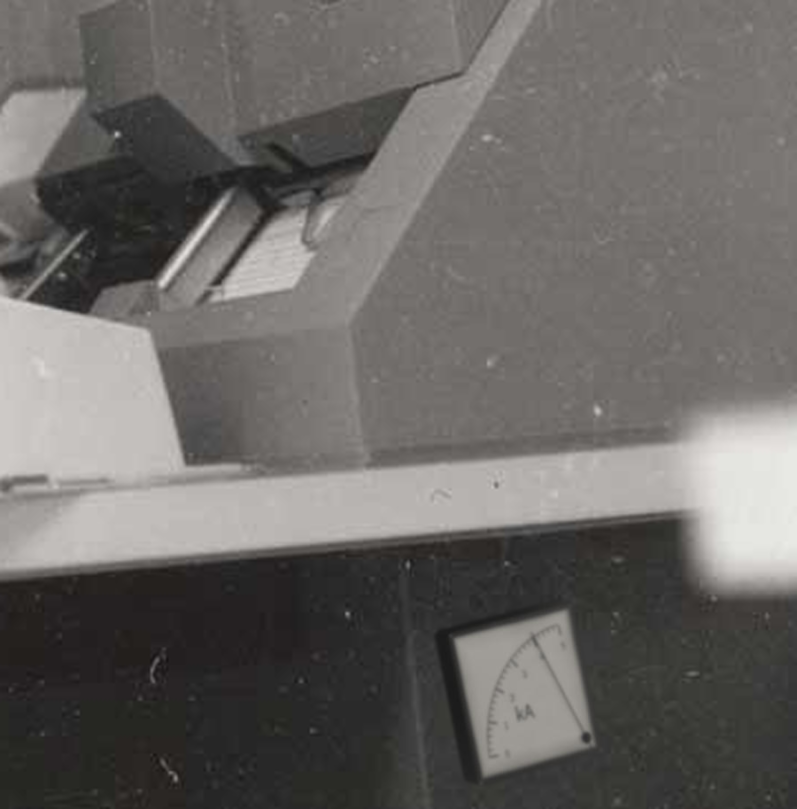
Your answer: 4 kA
